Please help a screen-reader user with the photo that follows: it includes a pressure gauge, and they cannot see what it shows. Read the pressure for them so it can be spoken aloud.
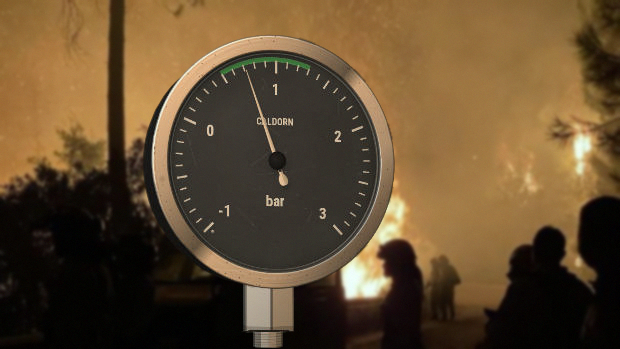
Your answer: 0.7 bar
